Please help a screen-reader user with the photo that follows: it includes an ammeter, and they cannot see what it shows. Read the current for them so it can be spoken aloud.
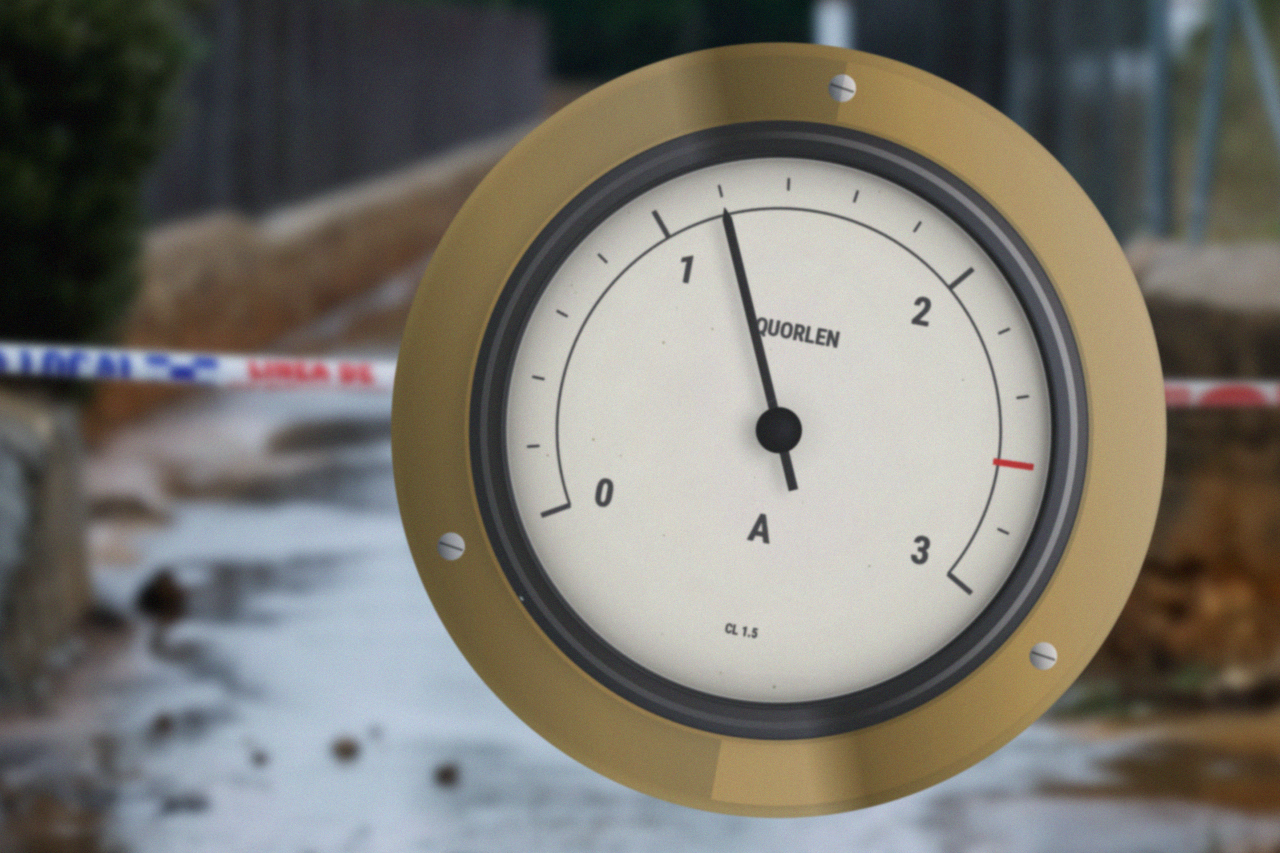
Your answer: 1.2 A
